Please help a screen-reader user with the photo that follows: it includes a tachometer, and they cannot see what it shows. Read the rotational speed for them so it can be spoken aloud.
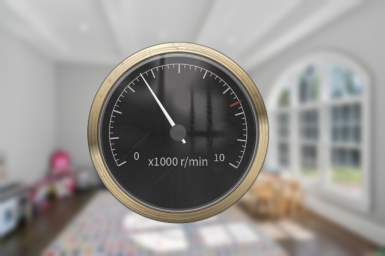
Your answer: 3600 rpm
